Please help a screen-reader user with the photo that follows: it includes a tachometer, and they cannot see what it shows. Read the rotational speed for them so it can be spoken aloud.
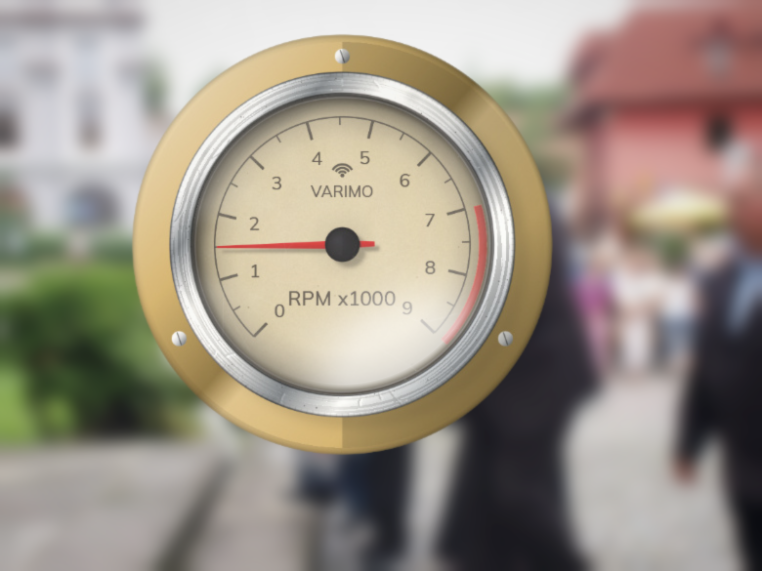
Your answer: 1500 rpm
